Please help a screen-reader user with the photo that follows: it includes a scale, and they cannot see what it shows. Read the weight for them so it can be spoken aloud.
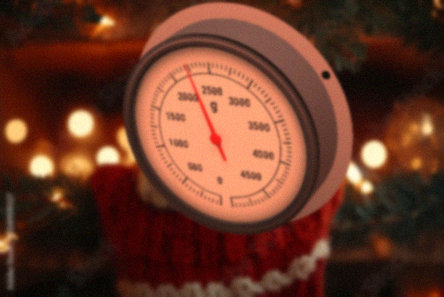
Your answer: 2250 g
